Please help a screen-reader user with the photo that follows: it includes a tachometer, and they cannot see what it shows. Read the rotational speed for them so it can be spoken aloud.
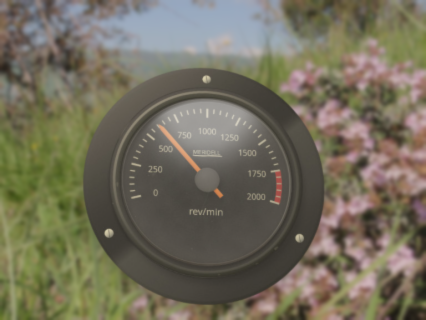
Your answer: 600 rpm
